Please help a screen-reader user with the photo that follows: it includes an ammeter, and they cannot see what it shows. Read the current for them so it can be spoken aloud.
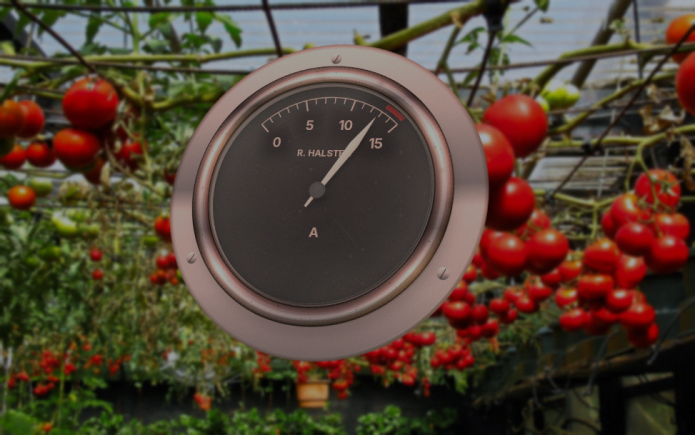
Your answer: 13 A
